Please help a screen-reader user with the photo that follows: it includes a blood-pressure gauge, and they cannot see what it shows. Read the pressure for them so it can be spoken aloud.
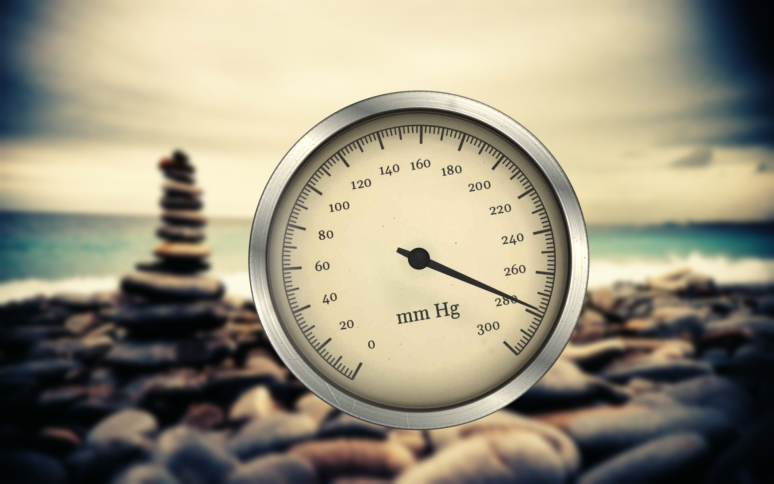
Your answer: 278 mmHg
